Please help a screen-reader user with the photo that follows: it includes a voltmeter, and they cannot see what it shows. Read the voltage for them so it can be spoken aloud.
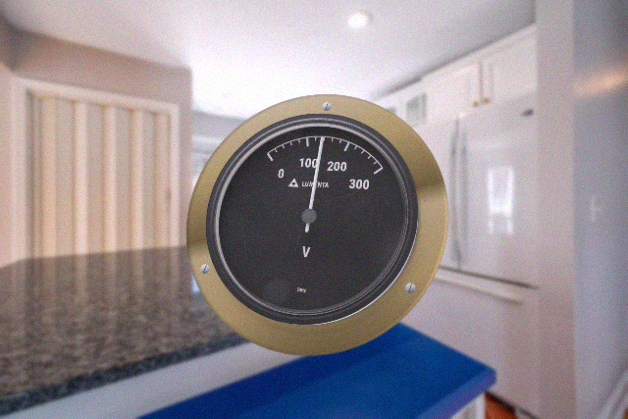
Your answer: 140 V
